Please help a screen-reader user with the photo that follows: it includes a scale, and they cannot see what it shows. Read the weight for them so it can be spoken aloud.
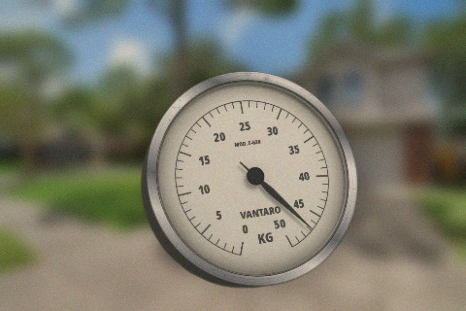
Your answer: 47 kg
